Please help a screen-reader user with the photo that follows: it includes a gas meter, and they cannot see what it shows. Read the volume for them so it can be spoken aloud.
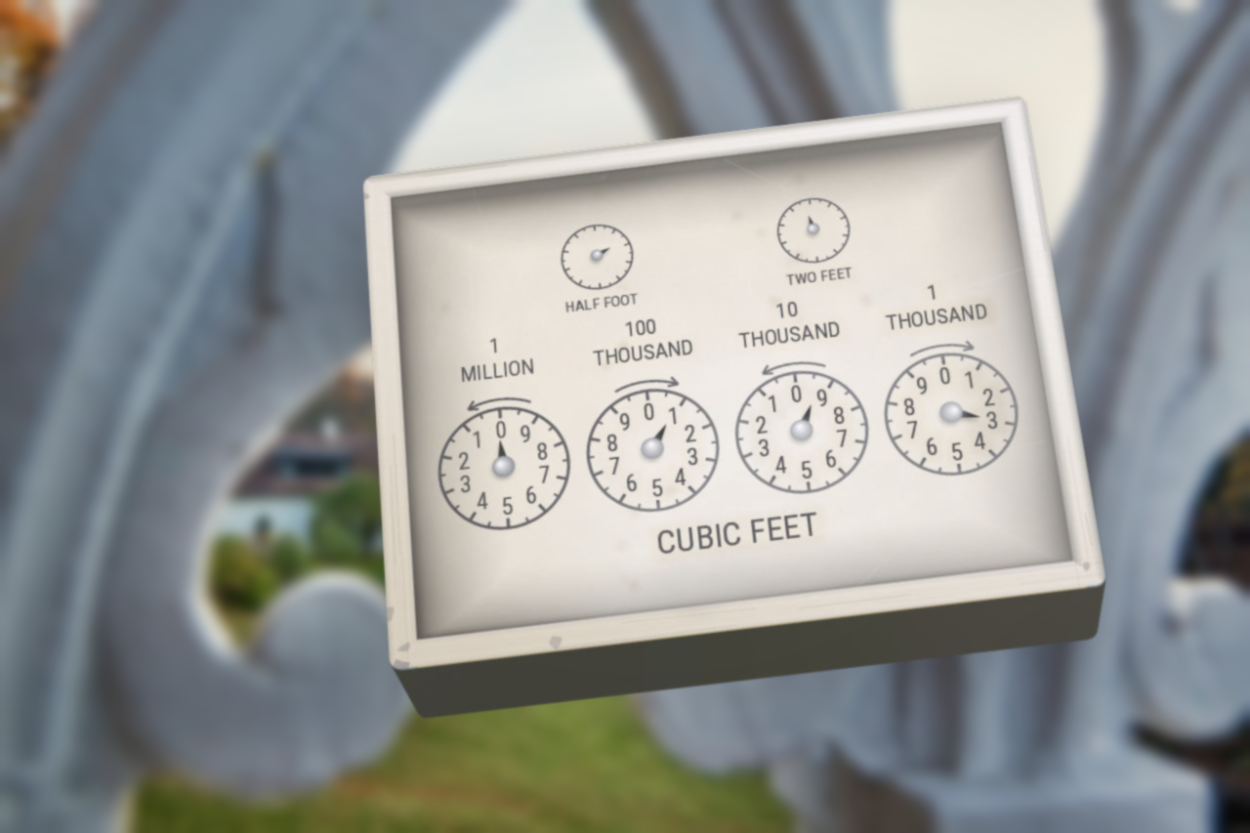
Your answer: 9300 ft³
